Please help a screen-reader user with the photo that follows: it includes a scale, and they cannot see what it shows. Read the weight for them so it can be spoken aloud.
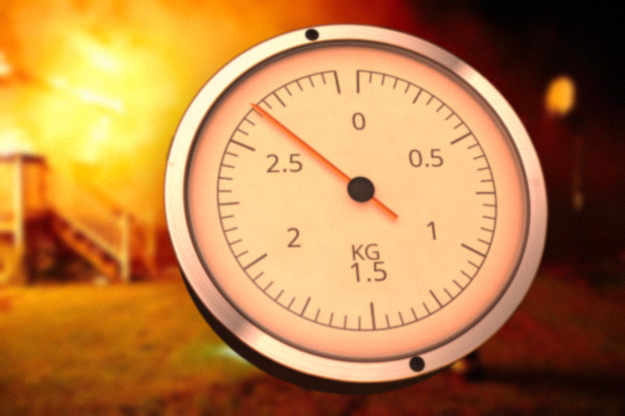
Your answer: 2.65 kg
